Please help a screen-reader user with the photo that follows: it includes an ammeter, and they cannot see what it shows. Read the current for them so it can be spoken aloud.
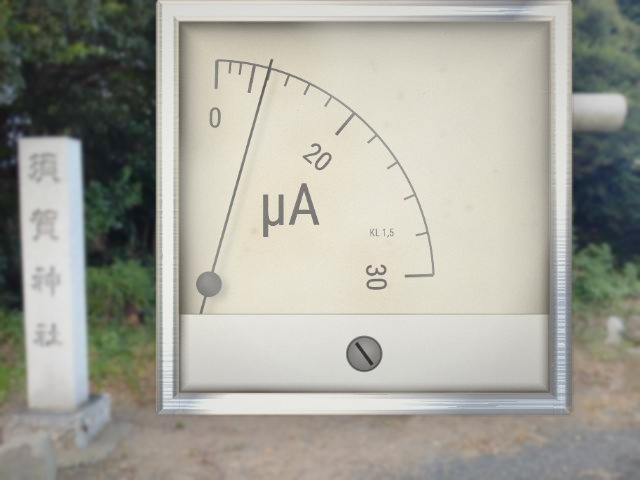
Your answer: 12 µA
